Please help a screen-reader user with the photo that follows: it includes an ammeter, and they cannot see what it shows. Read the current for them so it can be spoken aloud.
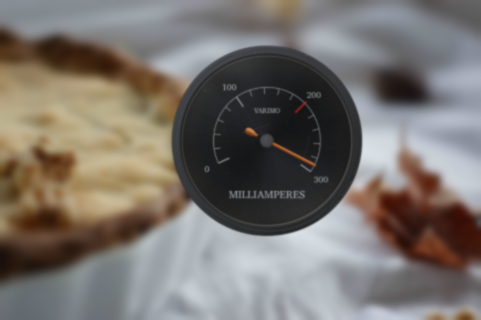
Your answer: 290 mA
